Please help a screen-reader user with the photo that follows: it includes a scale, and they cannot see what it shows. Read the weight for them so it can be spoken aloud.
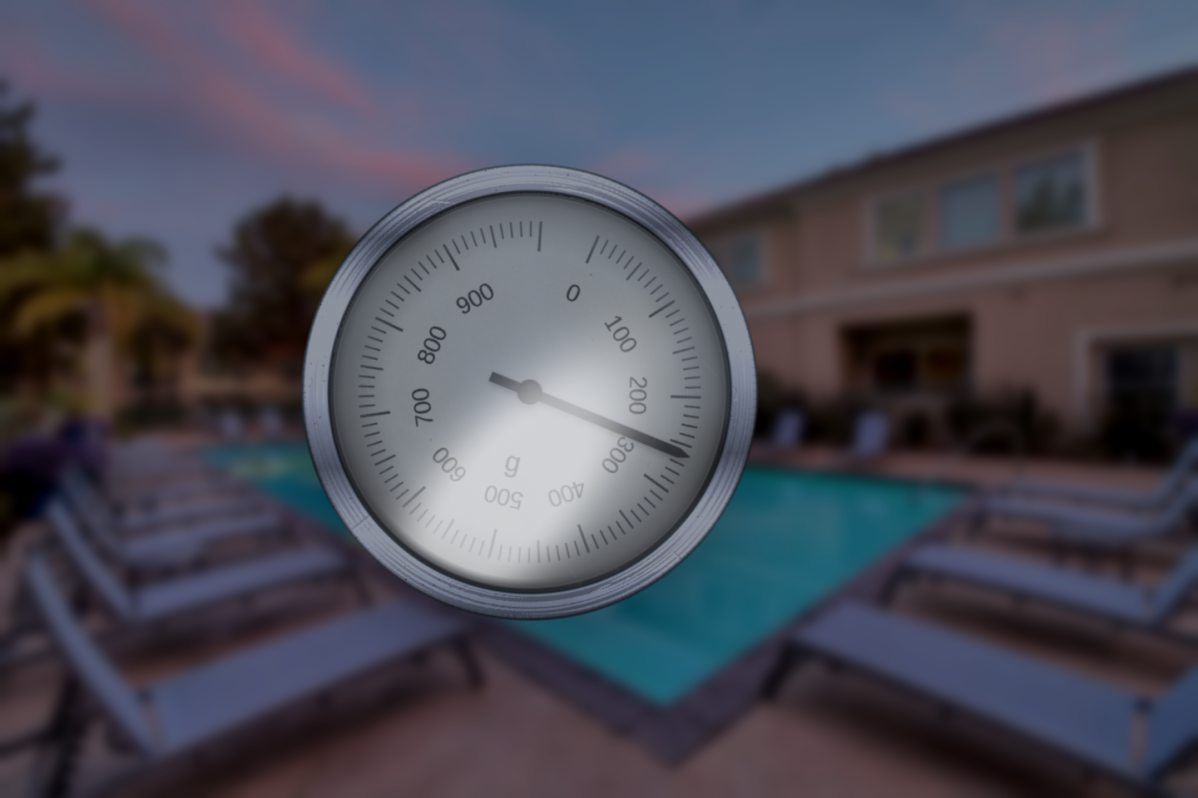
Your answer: 260 g
